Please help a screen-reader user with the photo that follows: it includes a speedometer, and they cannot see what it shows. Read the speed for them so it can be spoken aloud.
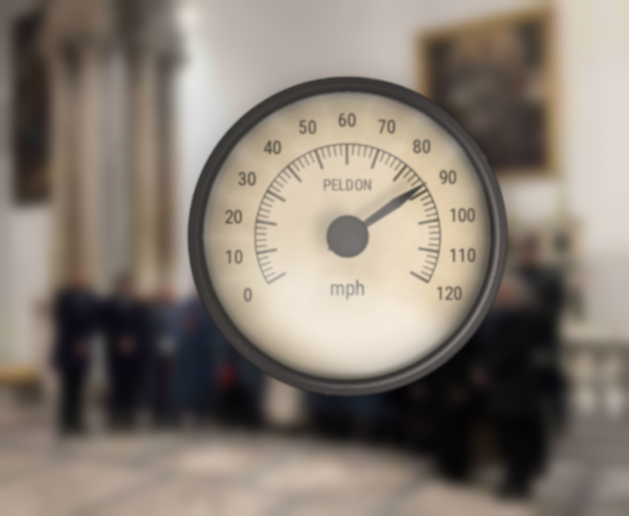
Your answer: 88 mph
